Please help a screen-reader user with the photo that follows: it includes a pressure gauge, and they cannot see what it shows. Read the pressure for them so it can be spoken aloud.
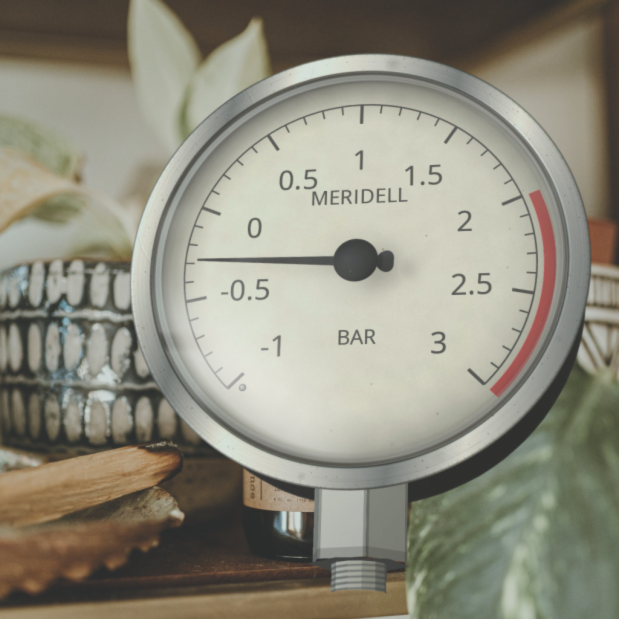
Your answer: -0.3 bar
